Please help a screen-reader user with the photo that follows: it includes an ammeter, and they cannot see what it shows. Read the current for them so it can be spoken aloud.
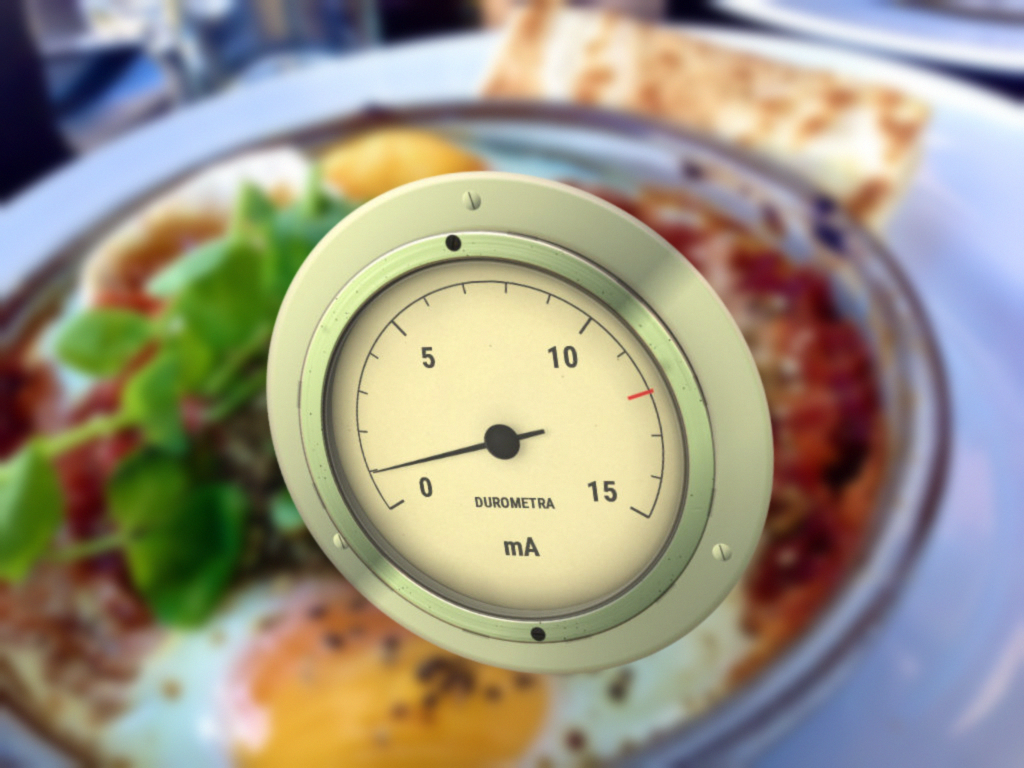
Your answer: 1 mA
